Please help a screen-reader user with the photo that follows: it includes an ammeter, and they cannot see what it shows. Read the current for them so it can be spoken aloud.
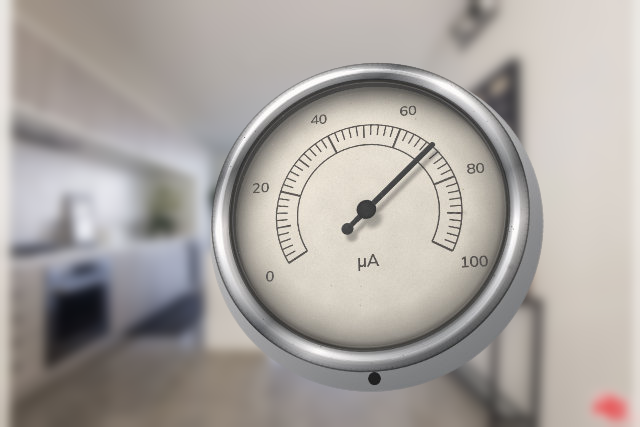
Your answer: 70 µA
